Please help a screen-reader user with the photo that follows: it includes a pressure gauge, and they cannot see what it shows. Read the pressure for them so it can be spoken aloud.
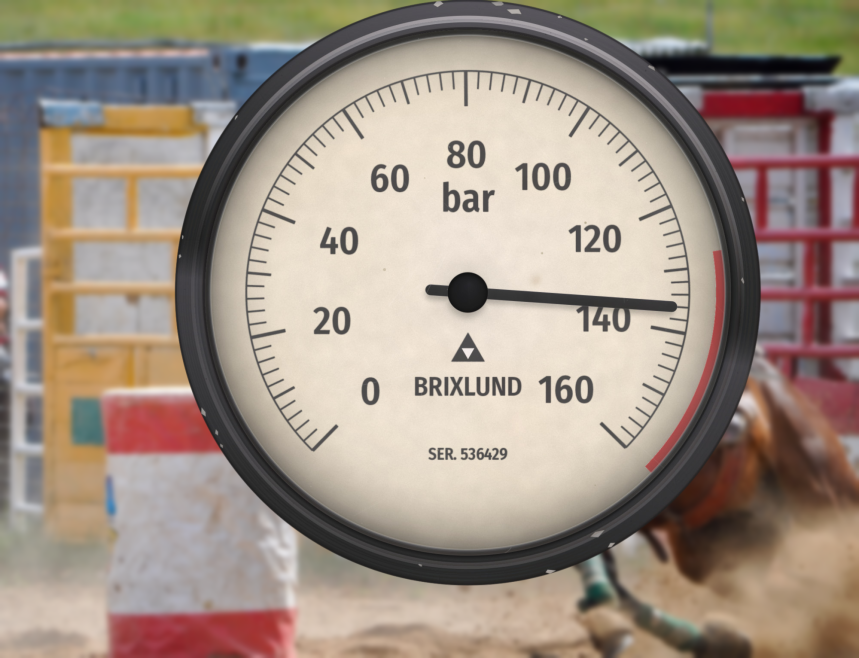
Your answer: 136 bar
